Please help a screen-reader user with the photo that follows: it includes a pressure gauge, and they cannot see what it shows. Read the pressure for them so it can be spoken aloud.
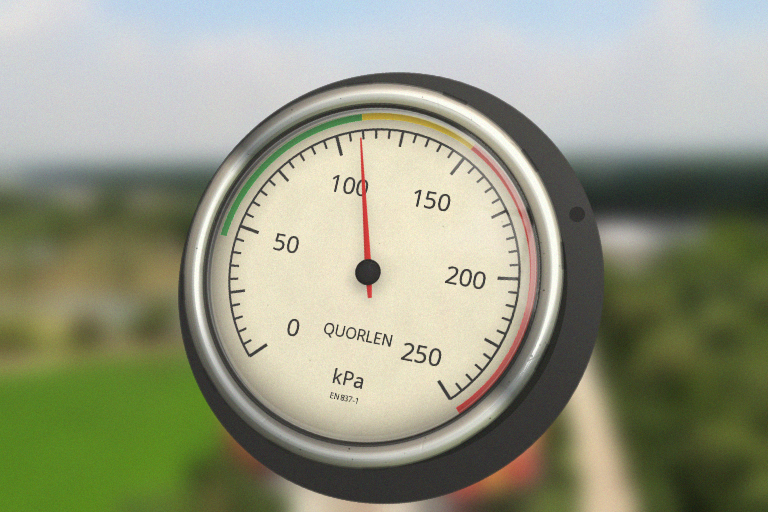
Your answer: 110 kPa
